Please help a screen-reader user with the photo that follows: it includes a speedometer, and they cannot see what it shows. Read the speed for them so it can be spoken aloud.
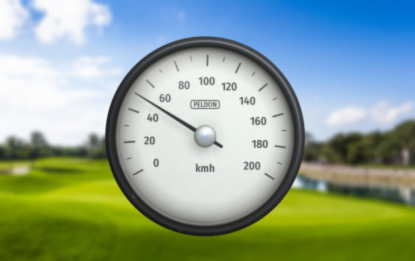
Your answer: 50 km/h
